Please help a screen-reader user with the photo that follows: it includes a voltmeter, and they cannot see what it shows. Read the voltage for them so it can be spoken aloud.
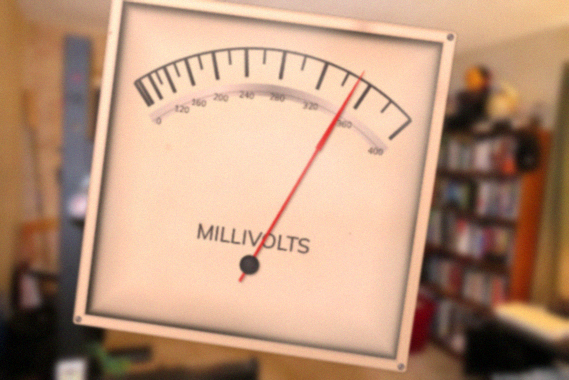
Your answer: 350 mV
